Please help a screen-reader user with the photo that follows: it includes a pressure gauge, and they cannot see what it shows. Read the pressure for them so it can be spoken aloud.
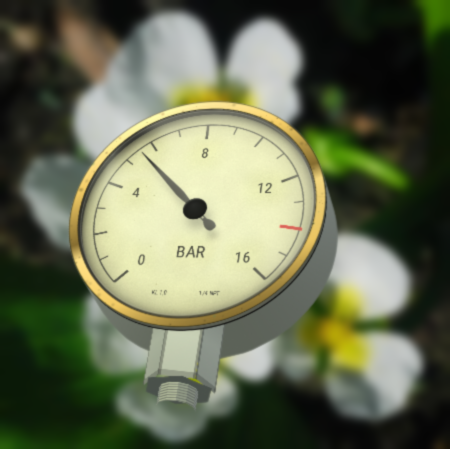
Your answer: 5.5 bar
